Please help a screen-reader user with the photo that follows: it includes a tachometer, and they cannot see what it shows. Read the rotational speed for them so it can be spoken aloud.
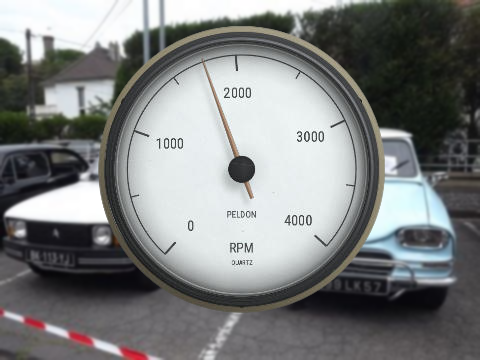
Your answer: 1750 rpm
